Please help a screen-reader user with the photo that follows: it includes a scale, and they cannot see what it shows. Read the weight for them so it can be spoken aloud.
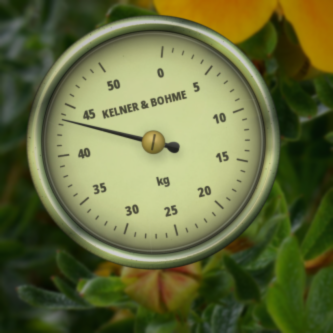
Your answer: 43.5 kg
